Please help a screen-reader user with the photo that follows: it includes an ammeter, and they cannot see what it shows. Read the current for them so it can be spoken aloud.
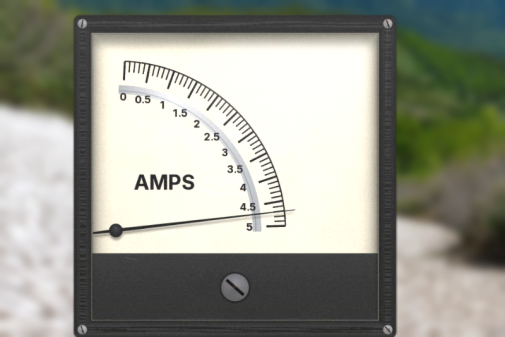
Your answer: 4.7 A
